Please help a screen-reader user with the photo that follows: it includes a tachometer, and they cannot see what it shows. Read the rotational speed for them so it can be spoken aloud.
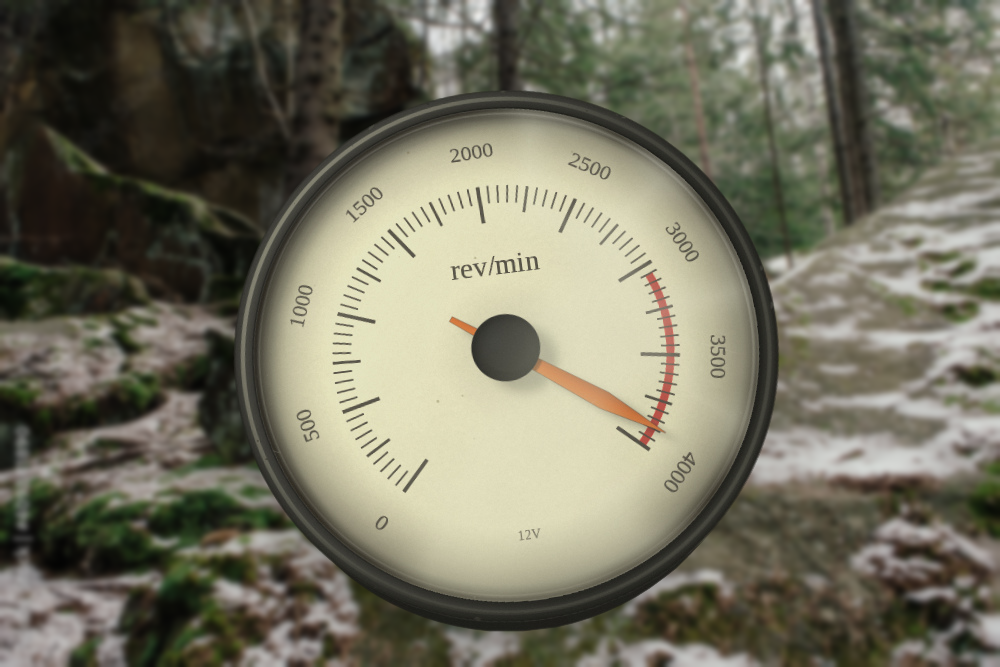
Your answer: 3900 rpm
